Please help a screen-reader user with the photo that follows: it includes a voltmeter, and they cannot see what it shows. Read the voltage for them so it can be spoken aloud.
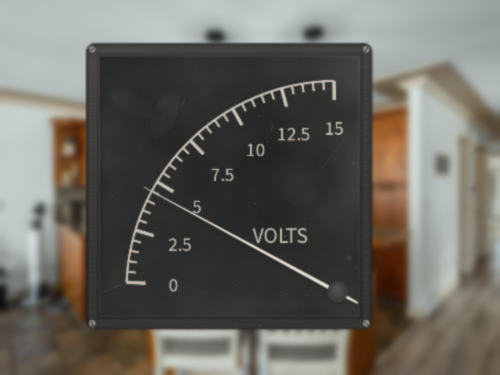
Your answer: 4.5 V
